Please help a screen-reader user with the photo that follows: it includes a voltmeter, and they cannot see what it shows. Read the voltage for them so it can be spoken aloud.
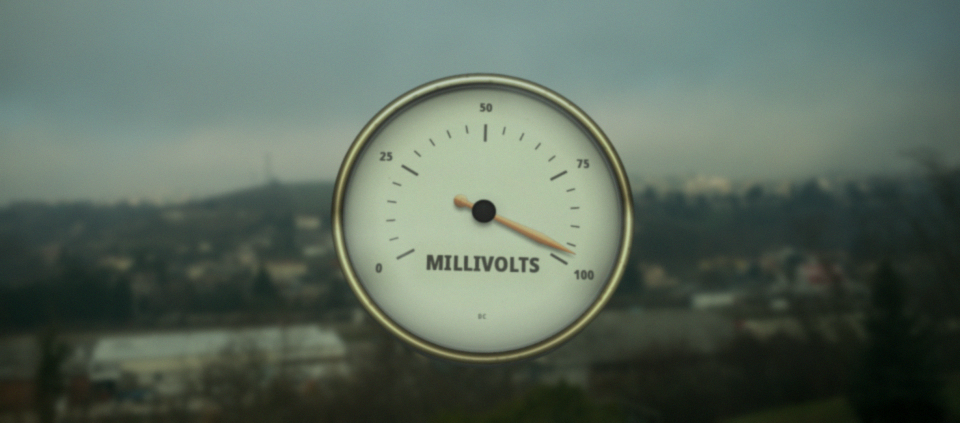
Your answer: 97.5 mV
